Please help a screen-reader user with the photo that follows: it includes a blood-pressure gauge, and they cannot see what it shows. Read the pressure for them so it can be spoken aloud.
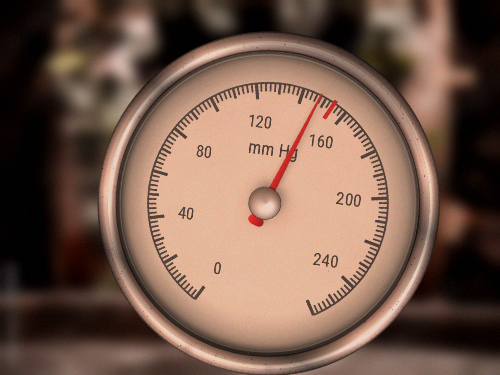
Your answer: 148 mmHg
